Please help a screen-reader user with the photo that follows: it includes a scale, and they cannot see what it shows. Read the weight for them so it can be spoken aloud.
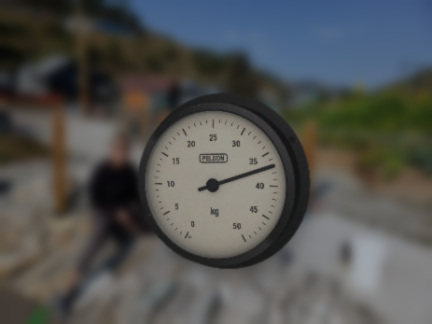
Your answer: 37 kg
